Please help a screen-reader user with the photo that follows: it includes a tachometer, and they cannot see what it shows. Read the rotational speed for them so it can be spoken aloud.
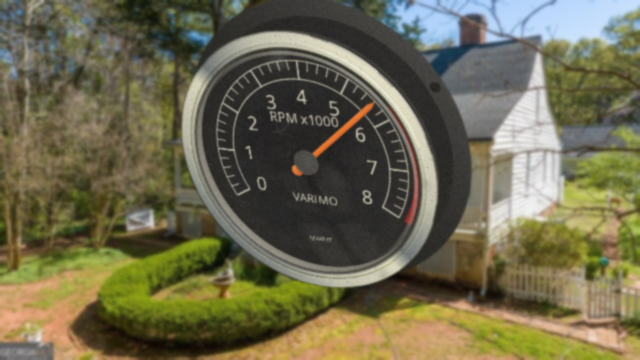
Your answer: 5600 rpm
